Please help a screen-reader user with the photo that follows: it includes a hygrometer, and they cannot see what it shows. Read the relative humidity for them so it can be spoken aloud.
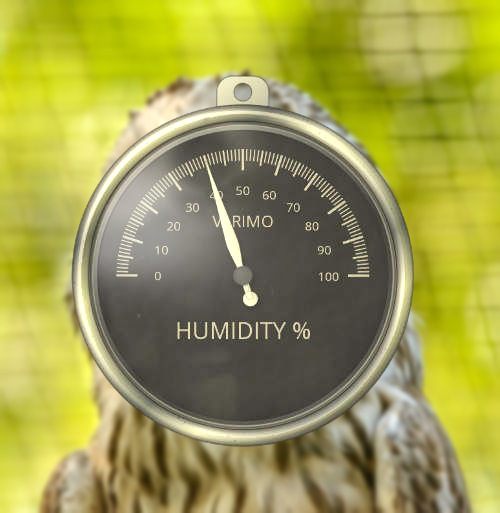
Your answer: 40 %
